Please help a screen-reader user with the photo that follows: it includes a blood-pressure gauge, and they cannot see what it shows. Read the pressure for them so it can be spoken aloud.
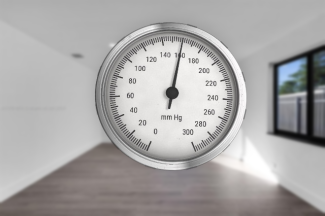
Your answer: 160 mmHg
